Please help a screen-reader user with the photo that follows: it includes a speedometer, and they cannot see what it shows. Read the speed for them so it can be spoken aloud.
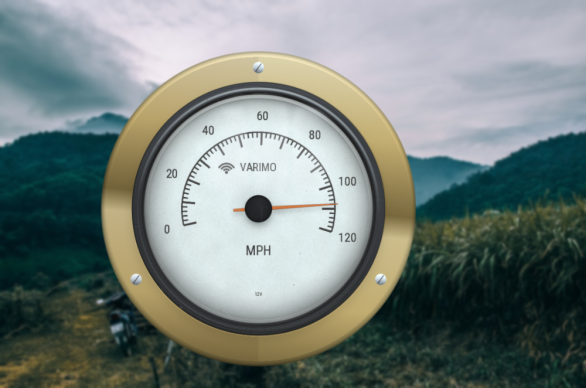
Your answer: 108 mph
